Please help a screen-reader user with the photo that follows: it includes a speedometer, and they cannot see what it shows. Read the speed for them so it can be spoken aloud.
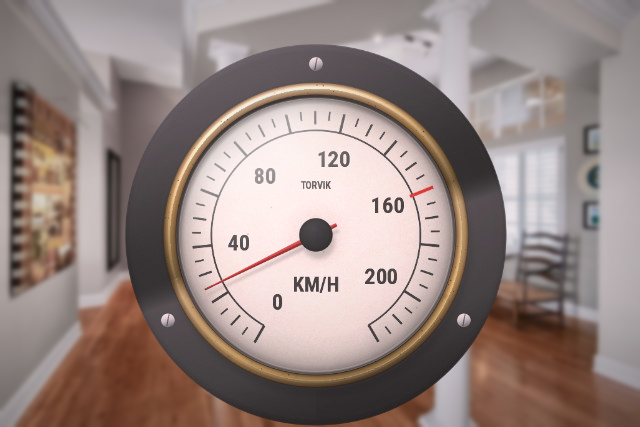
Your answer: 25 km/h
